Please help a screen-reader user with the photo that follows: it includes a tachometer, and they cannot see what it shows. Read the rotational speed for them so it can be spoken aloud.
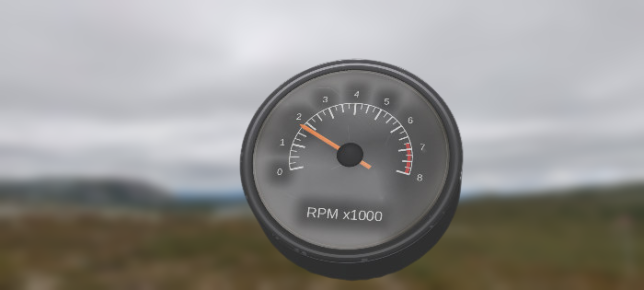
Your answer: 1750 rpm
